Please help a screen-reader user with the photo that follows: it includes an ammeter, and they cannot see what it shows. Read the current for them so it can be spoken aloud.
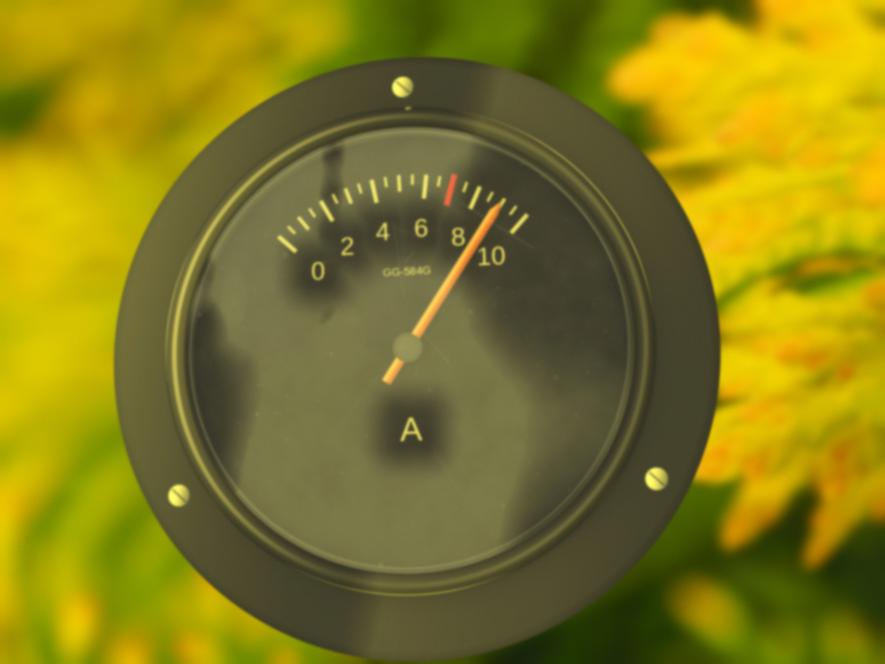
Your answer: 9 A
